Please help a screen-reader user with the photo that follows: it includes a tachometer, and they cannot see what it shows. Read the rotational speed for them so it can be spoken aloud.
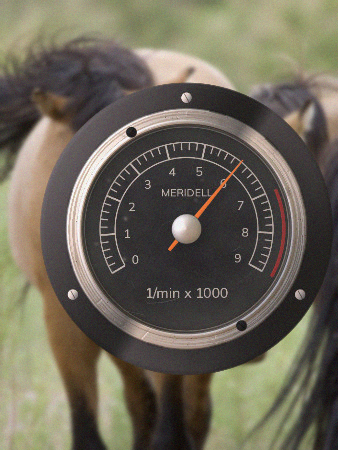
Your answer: 6000 rpm
